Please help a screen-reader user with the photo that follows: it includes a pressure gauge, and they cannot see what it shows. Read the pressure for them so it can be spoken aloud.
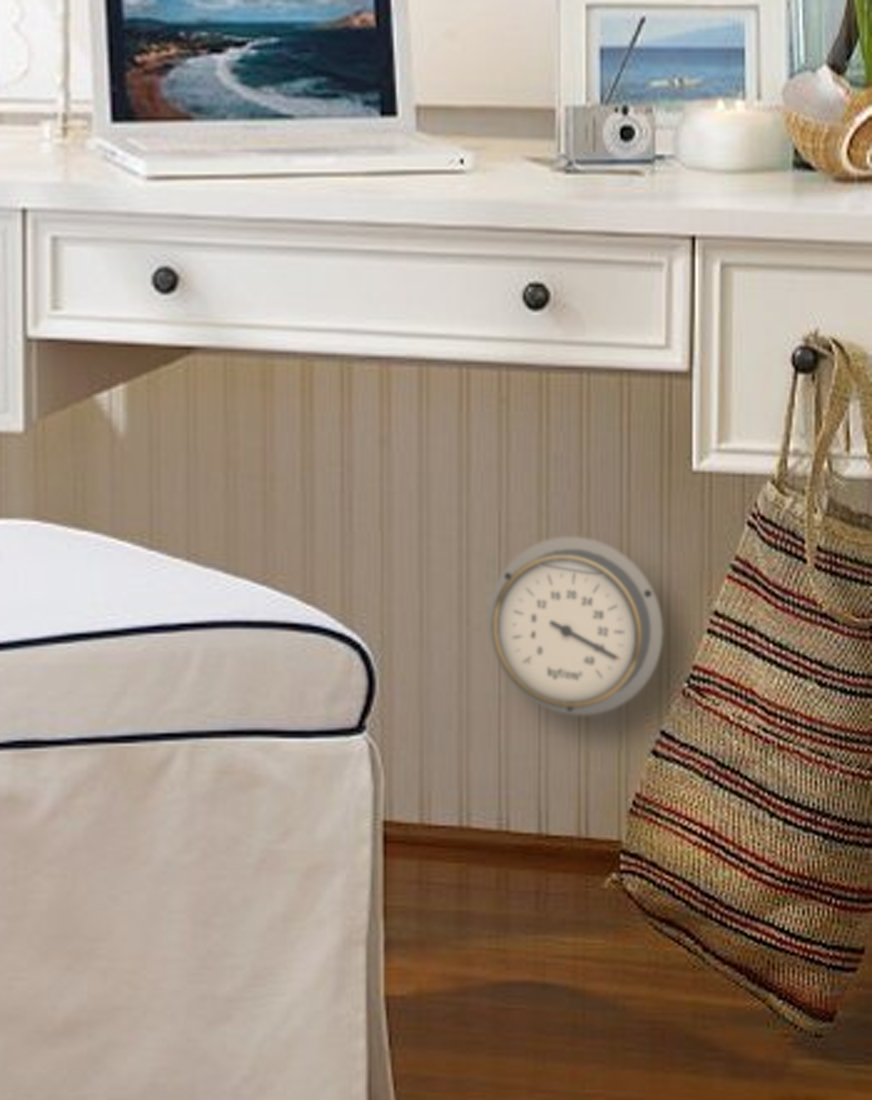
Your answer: 36 kg/cm²
